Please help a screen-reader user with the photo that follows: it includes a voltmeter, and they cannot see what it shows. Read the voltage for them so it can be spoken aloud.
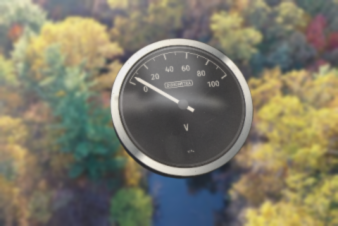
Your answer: 5 V
